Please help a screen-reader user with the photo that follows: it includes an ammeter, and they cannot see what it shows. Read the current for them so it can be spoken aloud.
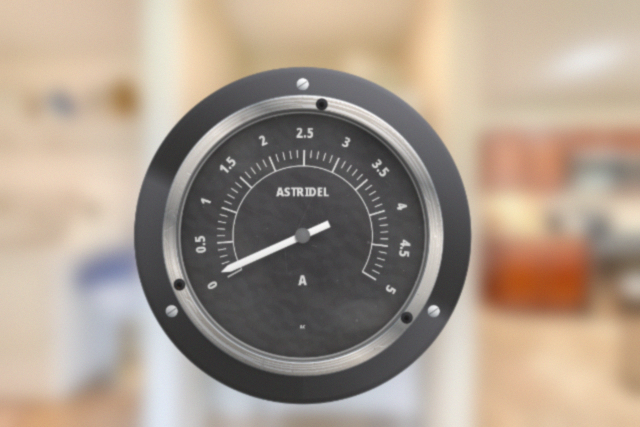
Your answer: 0.1 A
